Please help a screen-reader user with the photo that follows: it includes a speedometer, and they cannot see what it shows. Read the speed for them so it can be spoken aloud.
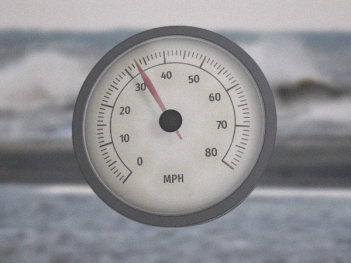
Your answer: 33 mph
